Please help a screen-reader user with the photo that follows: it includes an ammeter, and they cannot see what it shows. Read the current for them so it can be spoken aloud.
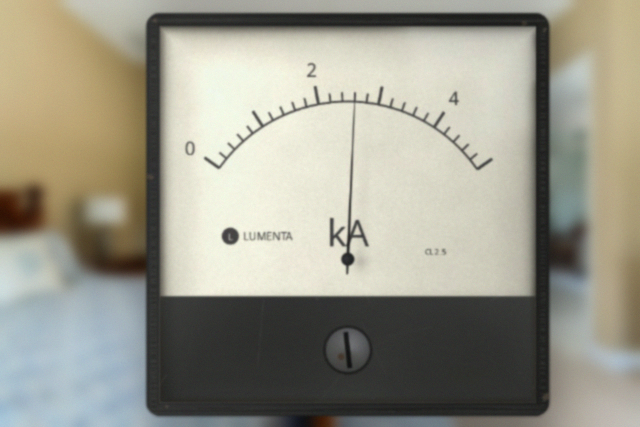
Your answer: 2.6 kA
